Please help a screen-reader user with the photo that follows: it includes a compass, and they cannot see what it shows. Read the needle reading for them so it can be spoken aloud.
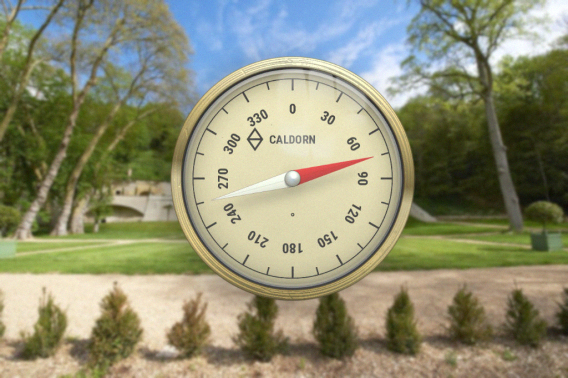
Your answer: 75 °
